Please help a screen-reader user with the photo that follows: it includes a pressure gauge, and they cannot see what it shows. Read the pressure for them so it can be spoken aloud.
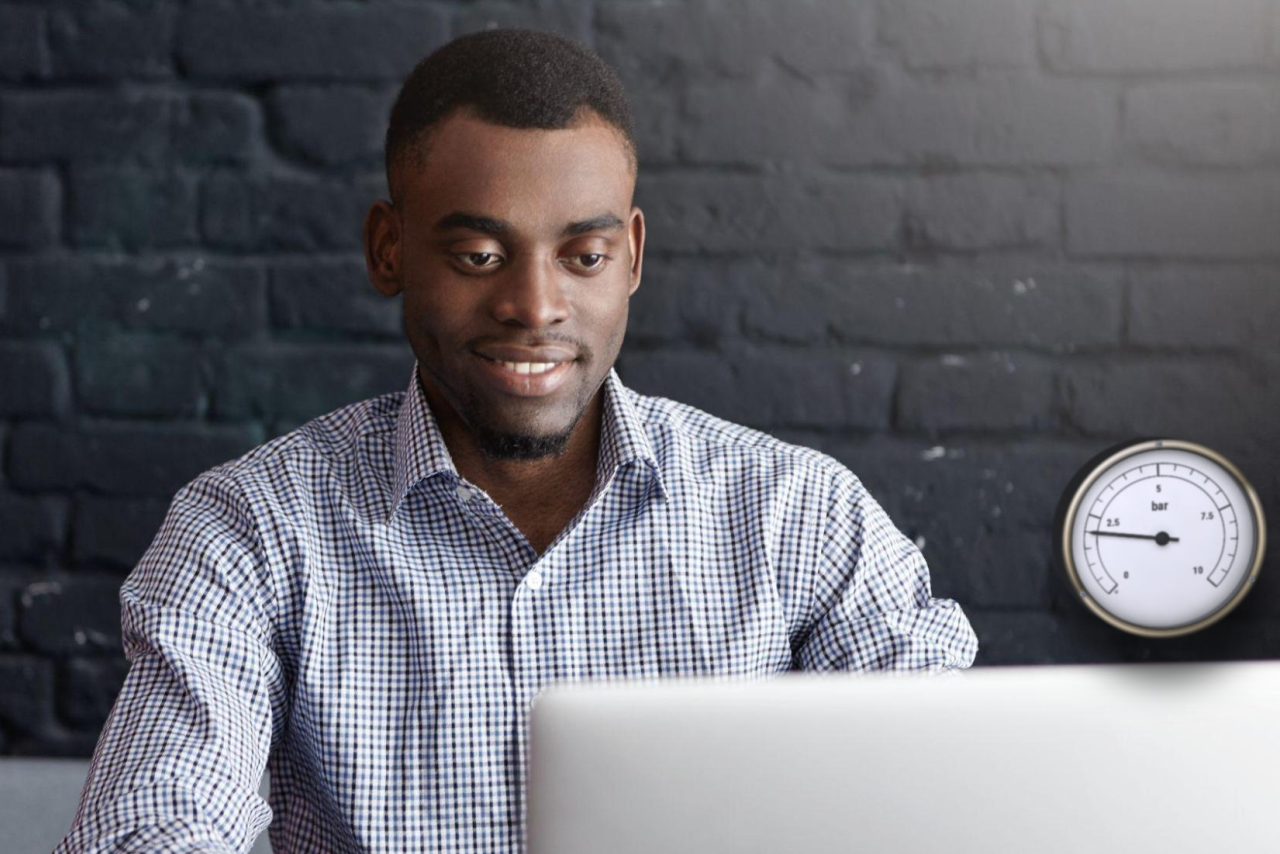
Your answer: 2 bar
